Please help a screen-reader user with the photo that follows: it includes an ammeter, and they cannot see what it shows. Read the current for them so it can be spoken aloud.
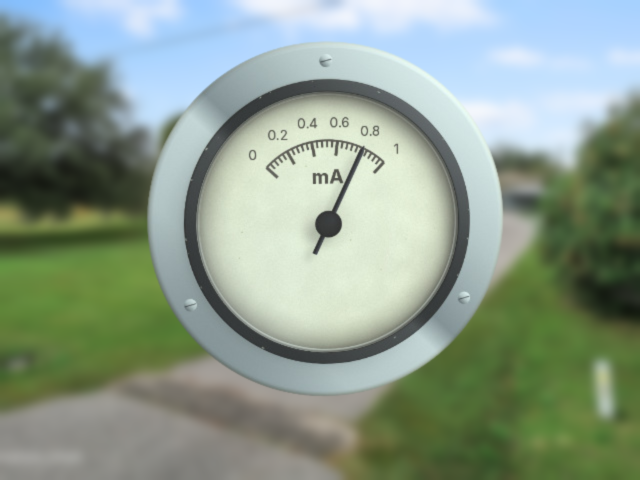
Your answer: 0.8 mA
